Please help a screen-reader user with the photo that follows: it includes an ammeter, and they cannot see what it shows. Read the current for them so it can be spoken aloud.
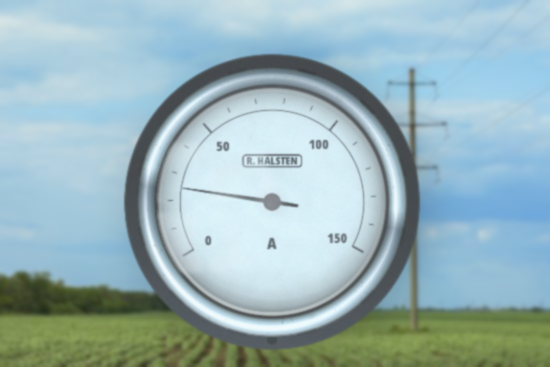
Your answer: 25 A
